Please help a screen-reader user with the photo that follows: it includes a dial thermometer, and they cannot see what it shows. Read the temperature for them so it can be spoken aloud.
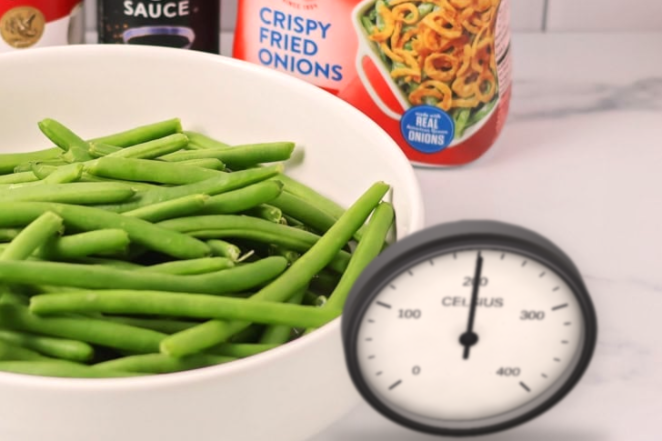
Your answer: 200 °C
